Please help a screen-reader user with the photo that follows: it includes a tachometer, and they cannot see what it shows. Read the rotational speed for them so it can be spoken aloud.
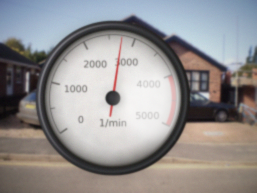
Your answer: 2750 rpm
